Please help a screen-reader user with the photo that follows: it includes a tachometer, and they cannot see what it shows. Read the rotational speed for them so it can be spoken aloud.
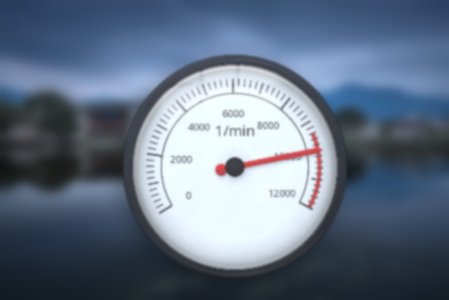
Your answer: 10000 rpm
